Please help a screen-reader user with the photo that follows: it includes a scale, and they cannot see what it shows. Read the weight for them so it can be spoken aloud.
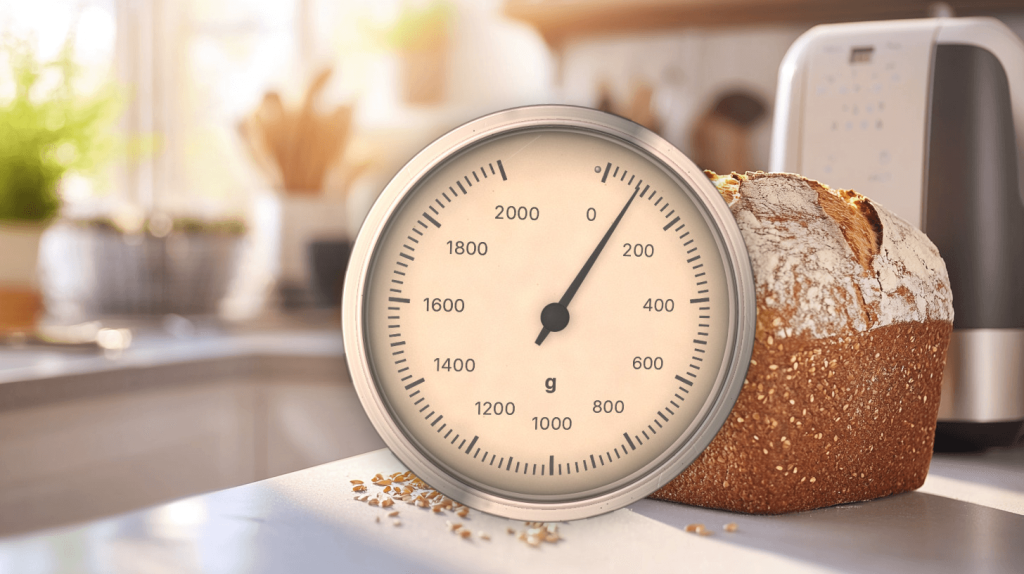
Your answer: 80 g
